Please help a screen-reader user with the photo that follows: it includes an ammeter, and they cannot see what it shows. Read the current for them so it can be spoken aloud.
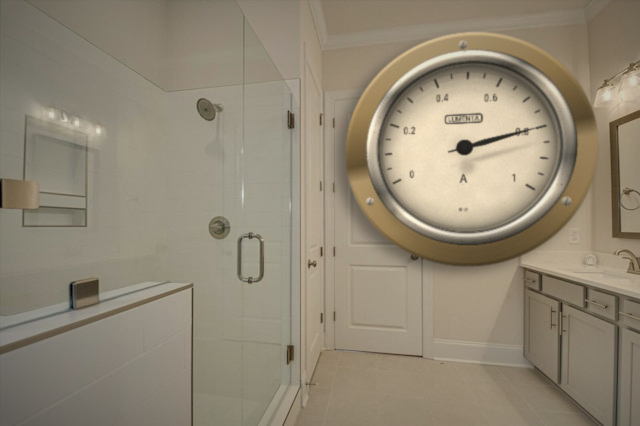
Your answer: 0.8 A
